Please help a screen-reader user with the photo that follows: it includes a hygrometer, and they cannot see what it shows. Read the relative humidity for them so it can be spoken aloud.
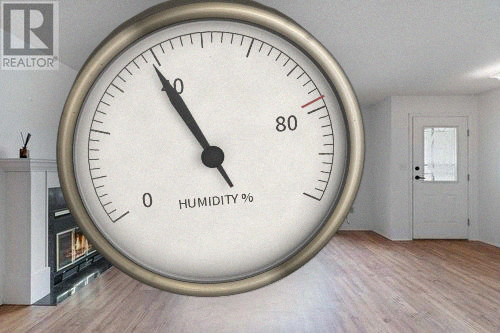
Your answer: 39 %
